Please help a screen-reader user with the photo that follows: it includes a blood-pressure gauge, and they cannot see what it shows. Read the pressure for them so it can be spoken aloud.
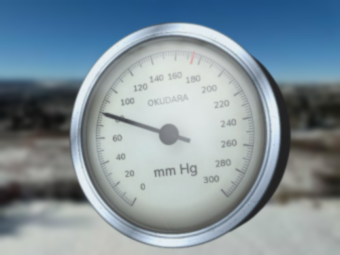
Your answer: 80 mmHg
